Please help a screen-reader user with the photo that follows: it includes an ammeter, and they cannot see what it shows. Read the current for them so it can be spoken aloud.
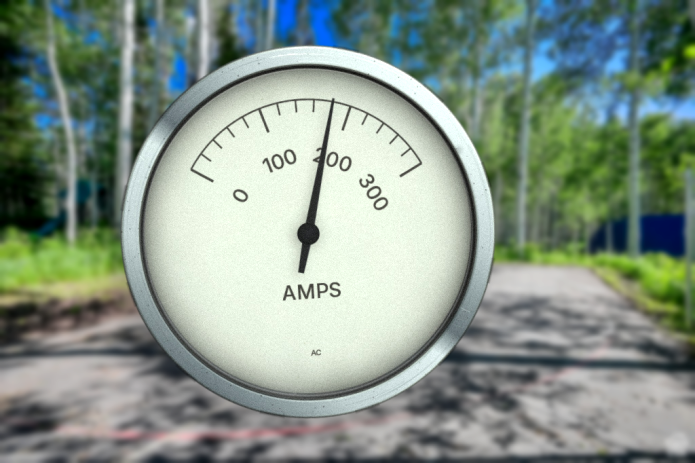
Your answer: 180 A
